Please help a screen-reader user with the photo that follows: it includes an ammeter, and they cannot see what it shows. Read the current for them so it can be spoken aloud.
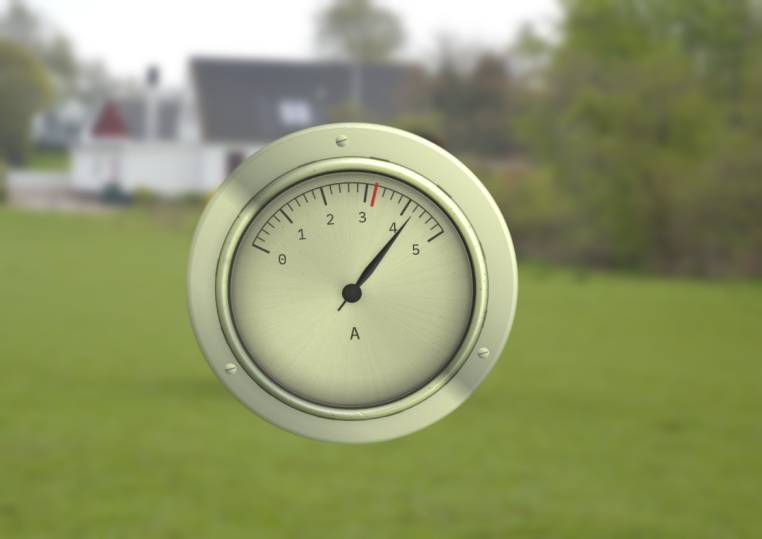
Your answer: 4.2 A
